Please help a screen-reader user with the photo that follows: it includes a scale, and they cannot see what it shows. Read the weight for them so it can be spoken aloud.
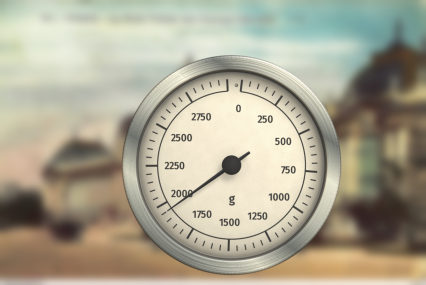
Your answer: 1950 g
